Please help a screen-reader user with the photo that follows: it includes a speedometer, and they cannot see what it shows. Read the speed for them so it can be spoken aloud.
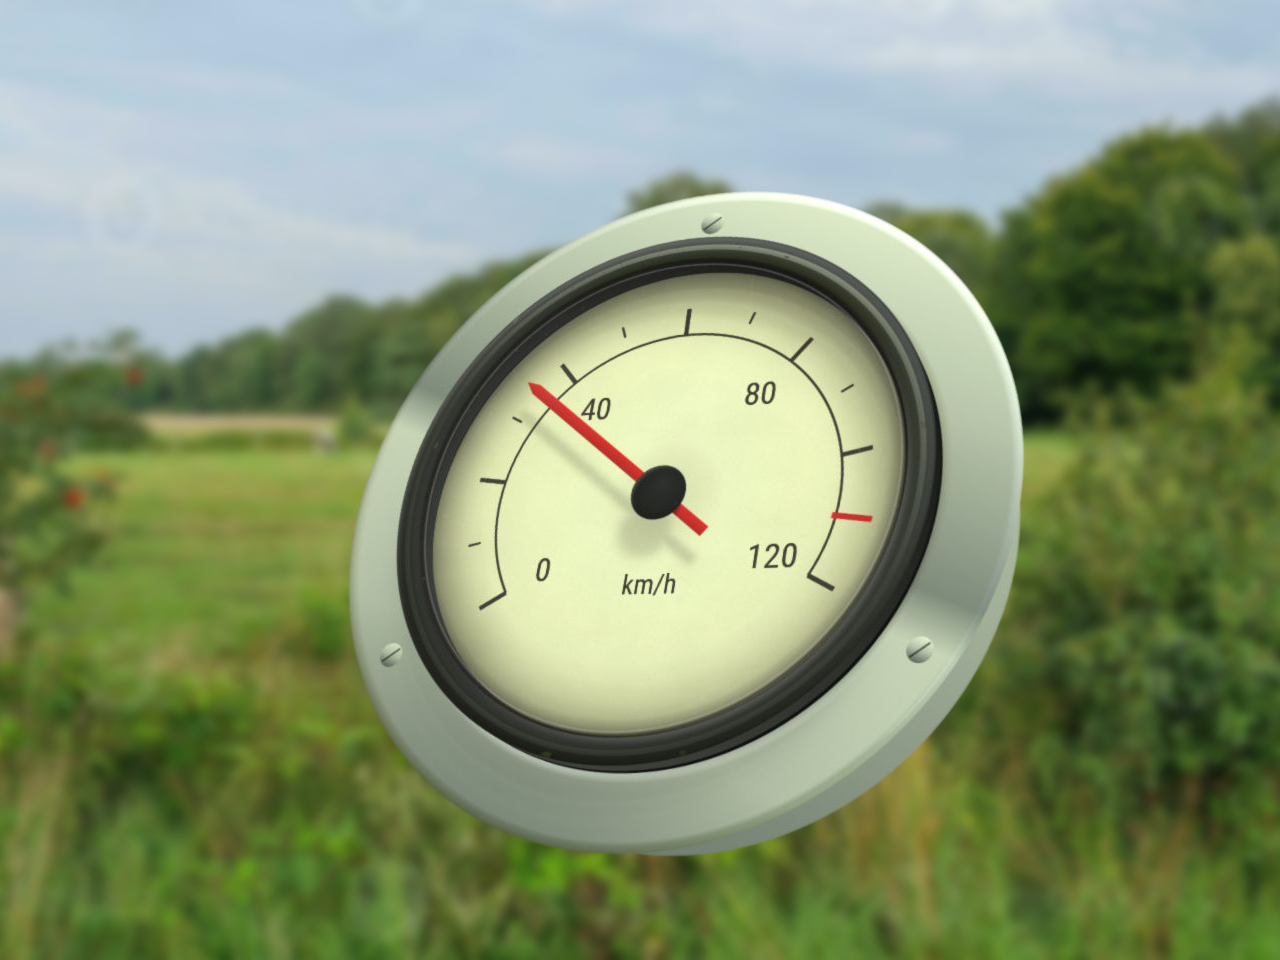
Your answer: 35 km/h
